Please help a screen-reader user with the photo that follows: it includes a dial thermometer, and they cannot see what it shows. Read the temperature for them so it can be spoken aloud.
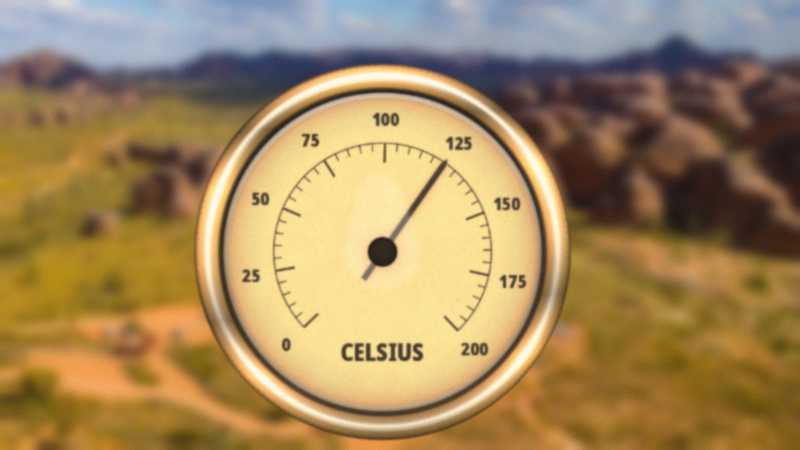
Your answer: 125 °C
